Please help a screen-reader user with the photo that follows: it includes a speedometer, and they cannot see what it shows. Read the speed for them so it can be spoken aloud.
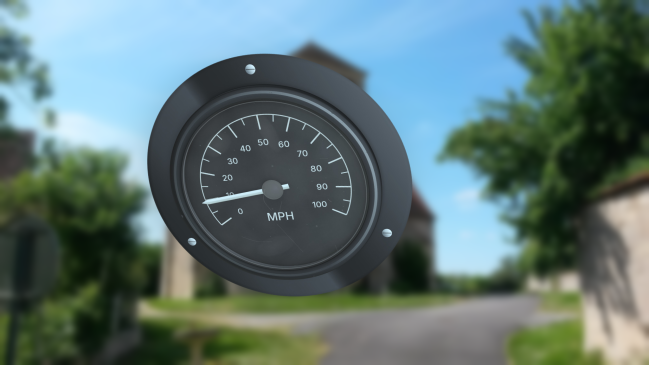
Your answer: 10 mph
